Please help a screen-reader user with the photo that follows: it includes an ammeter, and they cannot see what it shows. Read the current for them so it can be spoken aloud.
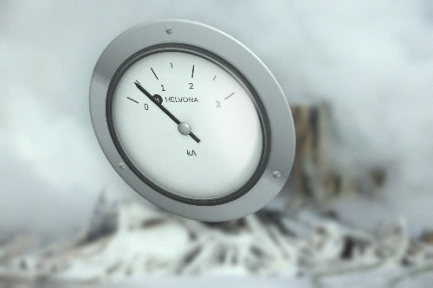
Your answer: 0.5 kA
